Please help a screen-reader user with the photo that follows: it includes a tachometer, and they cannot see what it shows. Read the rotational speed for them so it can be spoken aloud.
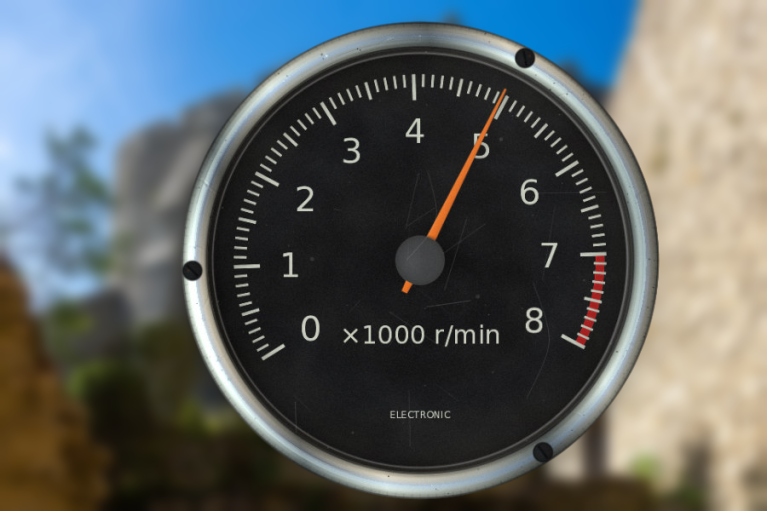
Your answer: 4950 rpm
